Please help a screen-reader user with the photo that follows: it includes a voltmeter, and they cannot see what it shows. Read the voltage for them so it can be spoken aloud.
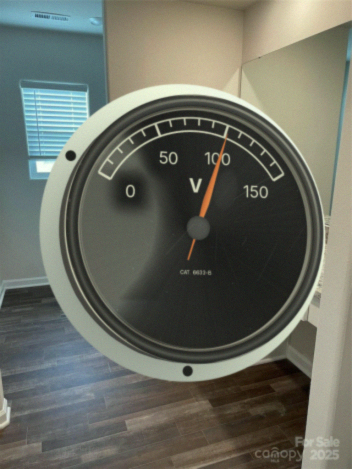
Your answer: 100 V
